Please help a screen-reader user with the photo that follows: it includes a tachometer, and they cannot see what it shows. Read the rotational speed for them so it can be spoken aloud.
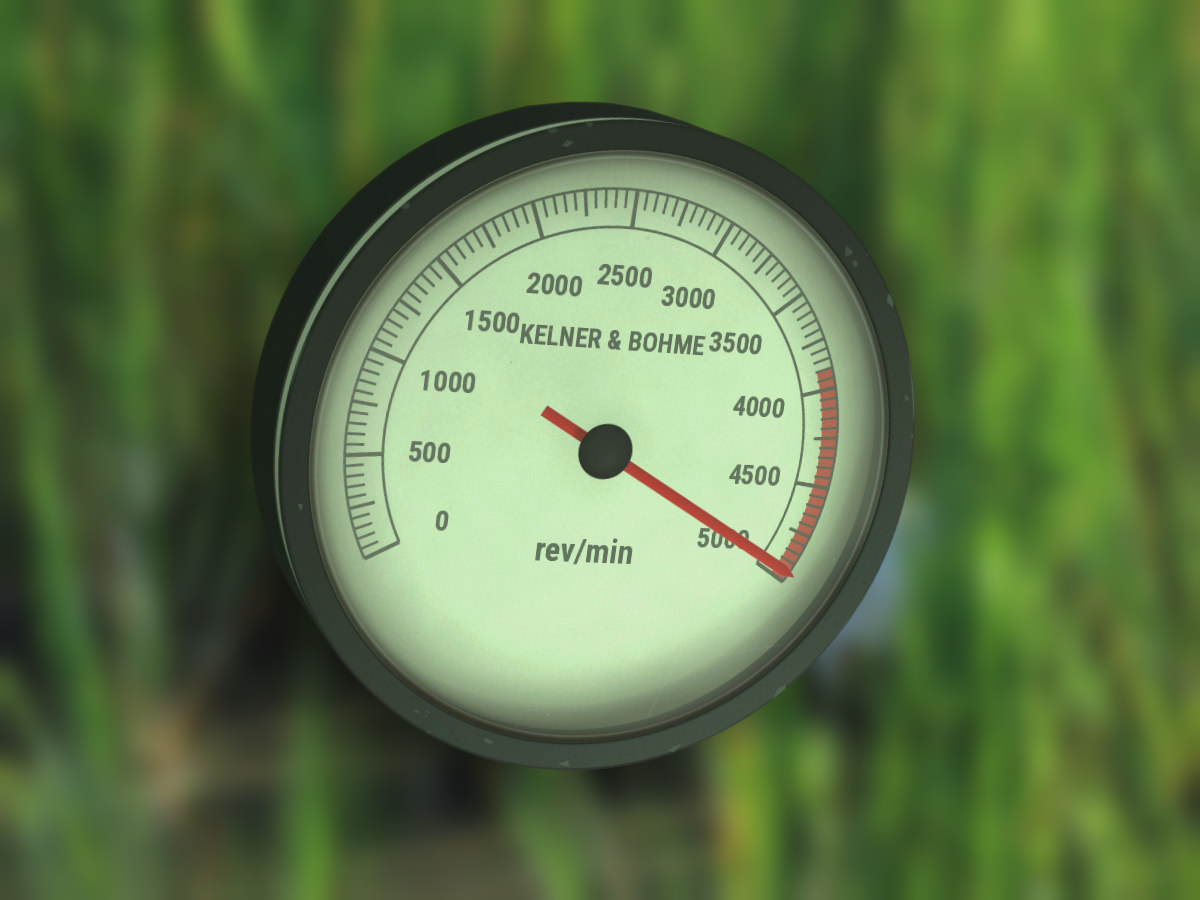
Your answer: 4950 rpm
